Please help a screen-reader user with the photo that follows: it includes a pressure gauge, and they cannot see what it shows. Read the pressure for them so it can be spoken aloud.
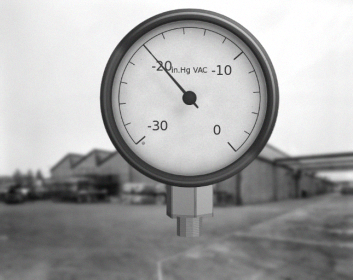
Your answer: -20 inHg
